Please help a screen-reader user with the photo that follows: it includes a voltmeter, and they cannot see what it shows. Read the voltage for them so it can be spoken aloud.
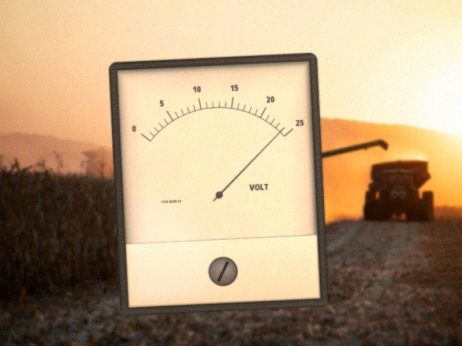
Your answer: 24 V
